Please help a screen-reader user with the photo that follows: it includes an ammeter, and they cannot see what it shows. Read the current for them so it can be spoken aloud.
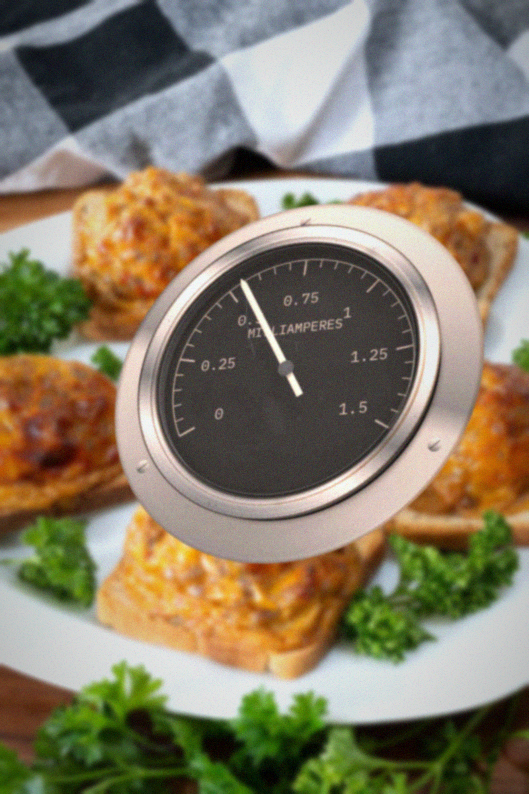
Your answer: 0.55 mA
